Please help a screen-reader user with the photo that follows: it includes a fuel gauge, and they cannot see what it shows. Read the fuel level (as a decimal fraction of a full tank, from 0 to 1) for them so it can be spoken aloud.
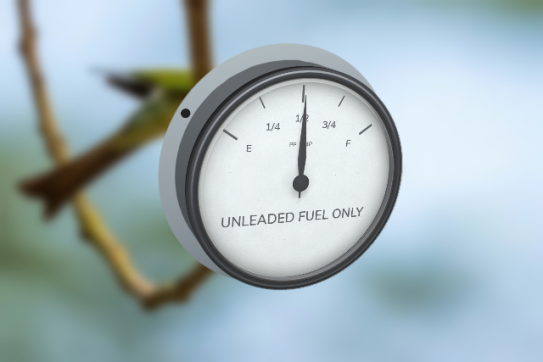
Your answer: 0.5
